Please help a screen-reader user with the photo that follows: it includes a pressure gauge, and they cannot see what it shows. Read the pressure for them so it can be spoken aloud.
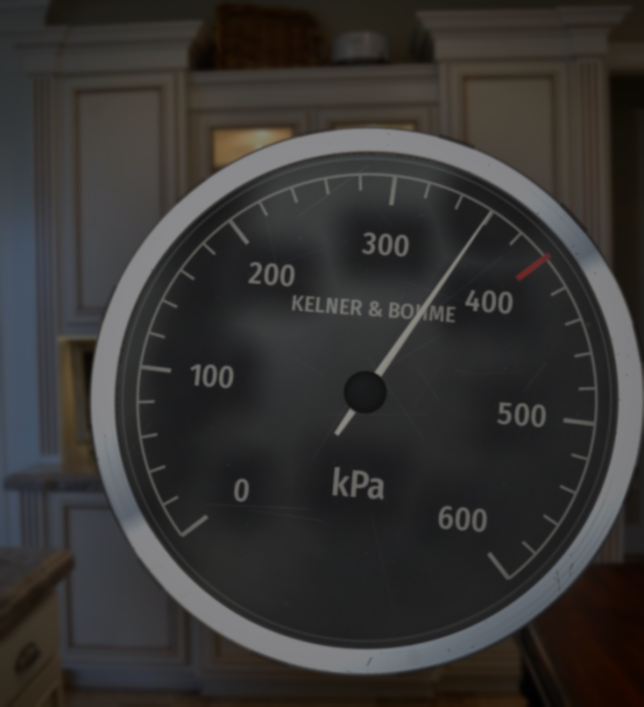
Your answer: 360 kPa
